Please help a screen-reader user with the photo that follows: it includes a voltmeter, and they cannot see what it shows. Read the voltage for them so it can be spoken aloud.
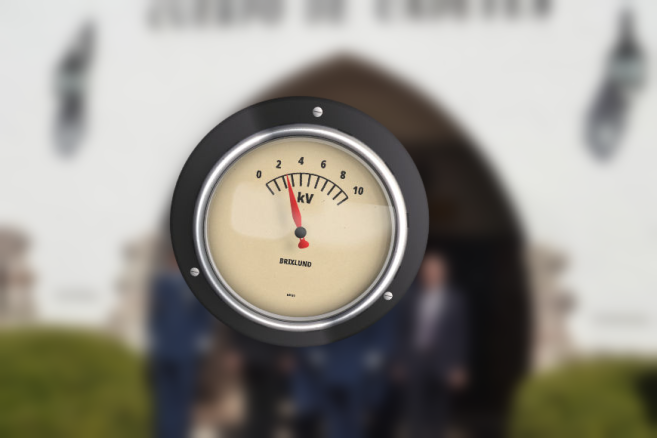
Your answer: 2.5 kV
